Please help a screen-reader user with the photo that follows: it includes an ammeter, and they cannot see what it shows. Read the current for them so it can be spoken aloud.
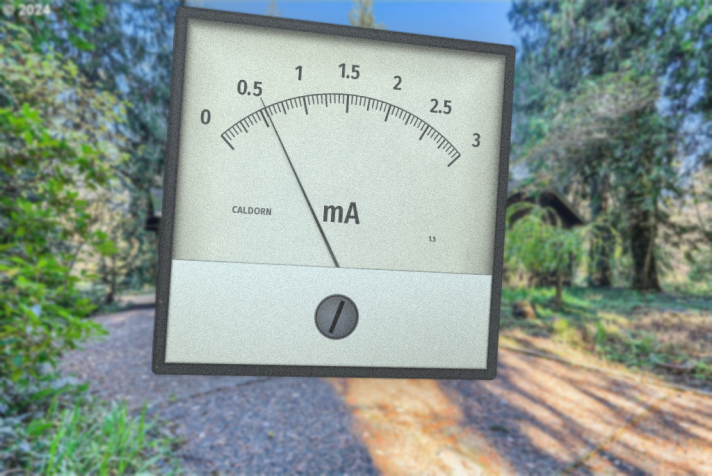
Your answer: 0.55 mA
